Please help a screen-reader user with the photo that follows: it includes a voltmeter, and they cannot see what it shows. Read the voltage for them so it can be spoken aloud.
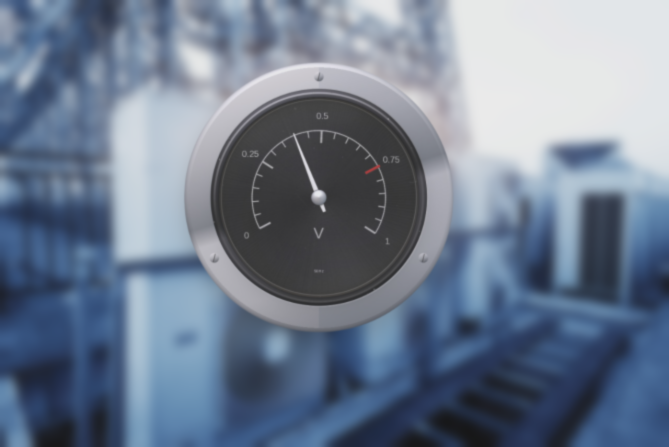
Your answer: 0.4 V
